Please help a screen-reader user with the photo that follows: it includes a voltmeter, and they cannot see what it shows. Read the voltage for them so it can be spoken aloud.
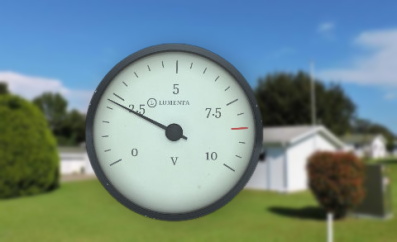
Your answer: 2.25 V
